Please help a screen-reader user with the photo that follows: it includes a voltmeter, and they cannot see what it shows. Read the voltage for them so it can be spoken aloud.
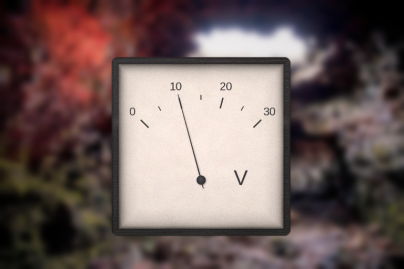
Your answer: 10 V
